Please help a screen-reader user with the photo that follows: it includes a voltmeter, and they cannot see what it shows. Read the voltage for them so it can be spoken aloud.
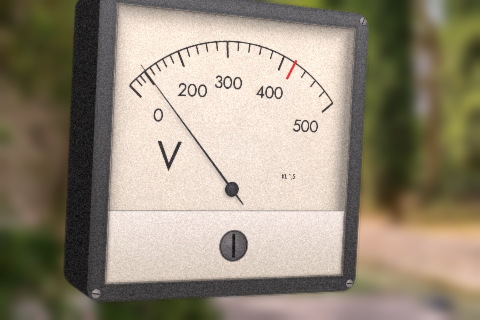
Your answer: 100 V
